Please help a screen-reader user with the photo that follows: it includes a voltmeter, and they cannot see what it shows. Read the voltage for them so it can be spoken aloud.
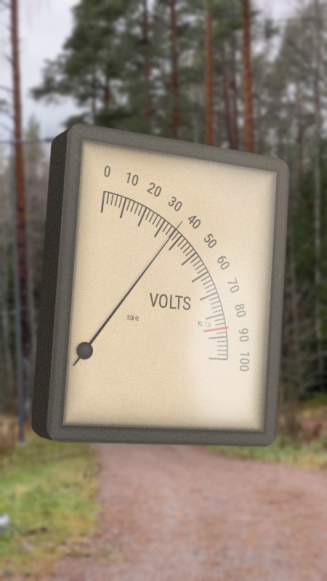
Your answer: 36 V
